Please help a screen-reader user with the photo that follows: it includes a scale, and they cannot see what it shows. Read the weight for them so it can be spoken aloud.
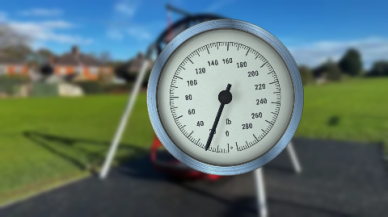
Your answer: 20 lb
